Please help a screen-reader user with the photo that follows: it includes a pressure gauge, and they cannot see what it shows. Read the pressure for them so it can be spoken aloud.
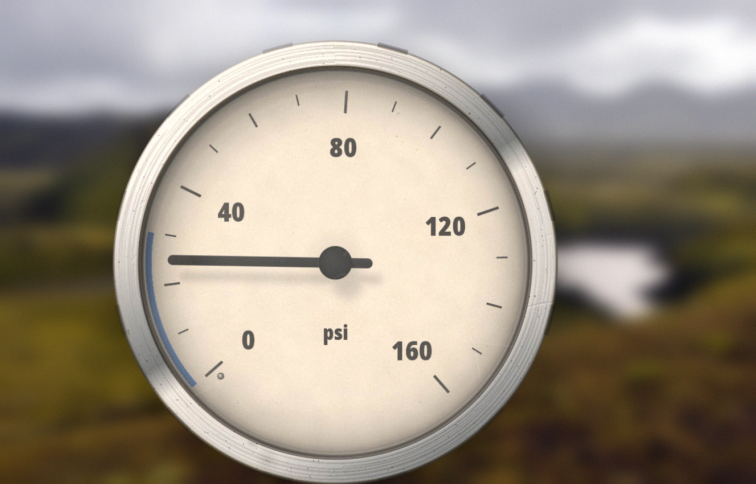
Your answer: 25 psi
